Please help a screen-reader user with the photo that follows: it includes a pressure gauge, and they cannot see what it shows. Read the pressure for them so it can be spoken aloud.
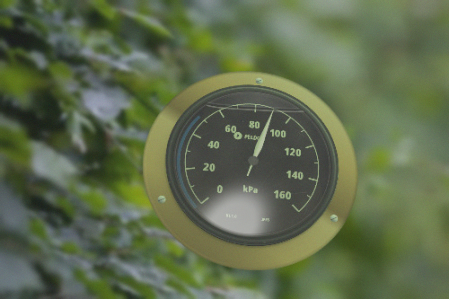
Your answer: 90 kPa
